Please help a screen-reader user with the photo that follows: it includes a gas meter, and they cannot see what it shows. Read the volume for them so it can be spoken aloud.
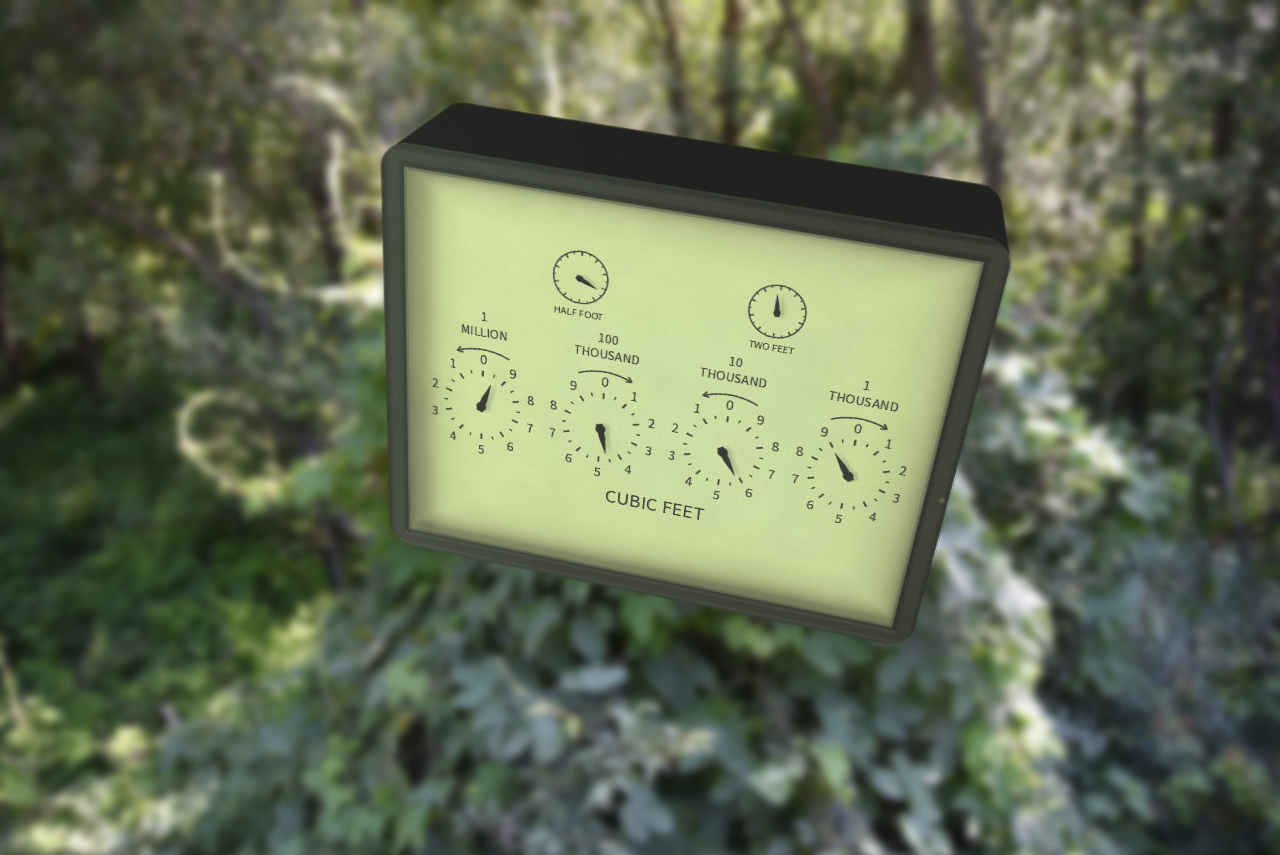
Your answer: 945900 ft³
